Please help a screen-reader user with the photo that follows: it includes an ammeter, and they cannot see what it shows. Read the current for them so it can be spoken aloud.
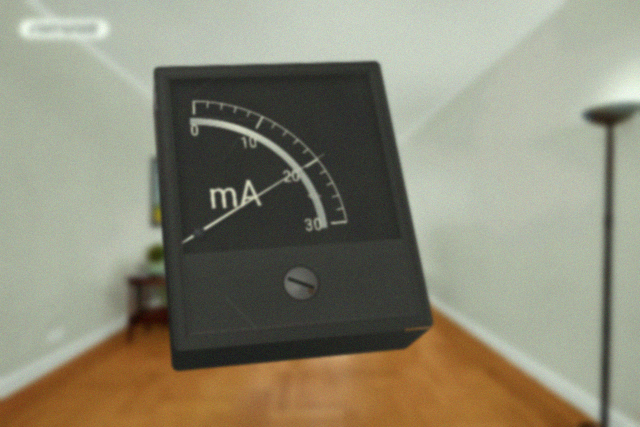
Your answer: 20 mA
